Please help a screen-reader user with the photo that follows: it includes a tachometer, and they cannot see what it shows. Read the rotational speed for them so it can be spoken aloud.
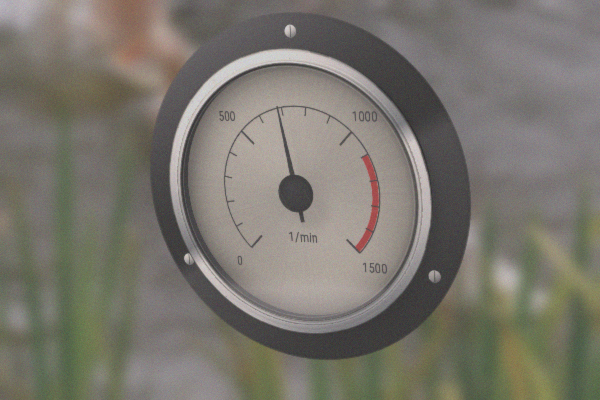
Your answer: 700 rpm
